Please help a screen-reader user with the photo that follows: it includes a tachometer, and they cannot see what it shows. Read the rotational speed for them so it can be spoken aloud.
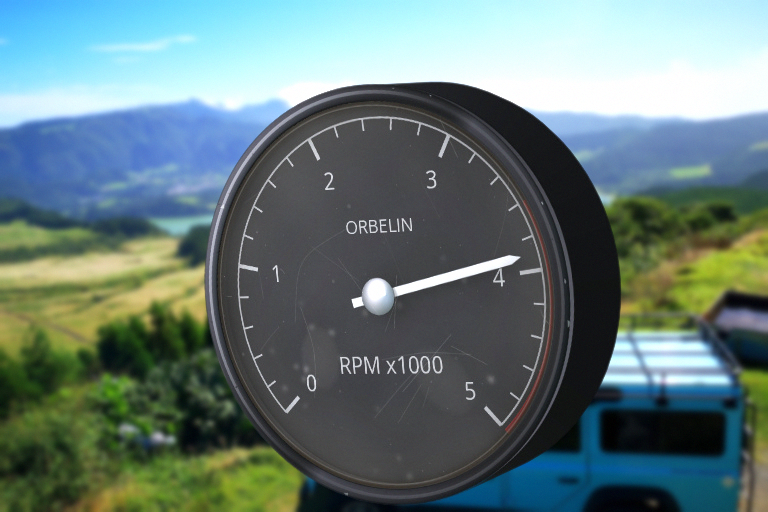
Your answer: 3900 rpm
